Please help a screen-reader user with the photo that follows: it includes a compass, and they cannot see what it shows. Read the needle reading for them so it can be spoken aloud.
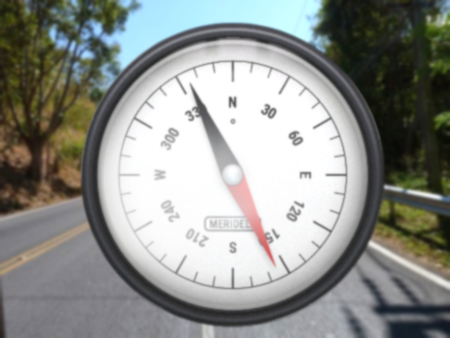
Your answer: 155 °
